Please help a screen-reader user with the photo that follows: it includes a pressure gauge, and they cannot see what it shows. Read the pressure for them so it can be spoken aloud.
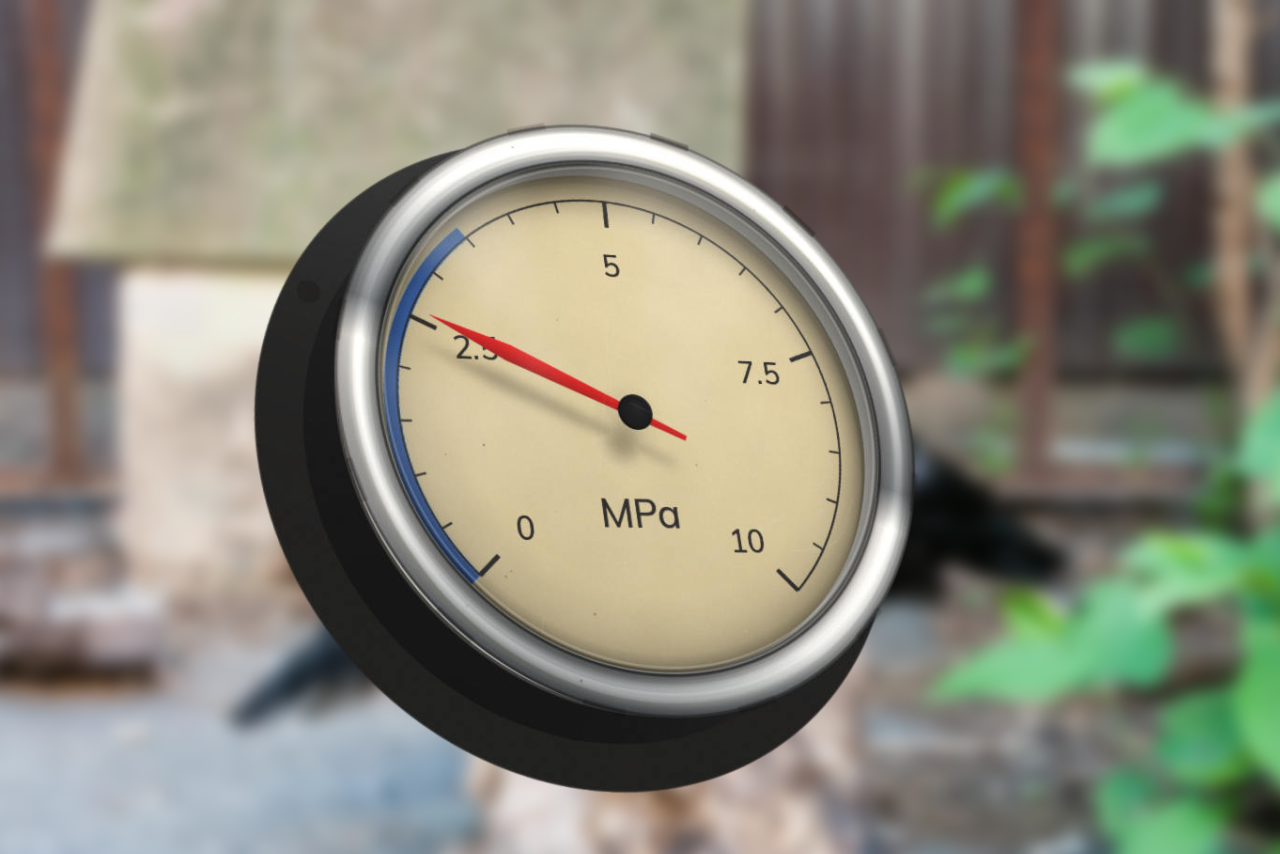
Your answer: 2.5 MPa
